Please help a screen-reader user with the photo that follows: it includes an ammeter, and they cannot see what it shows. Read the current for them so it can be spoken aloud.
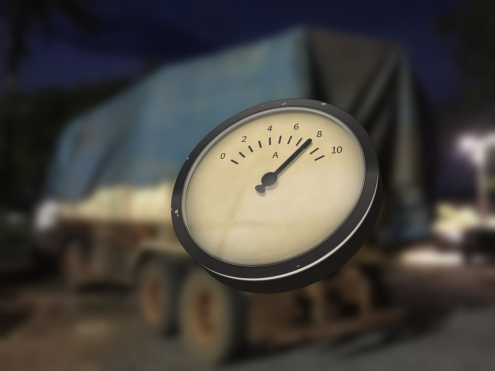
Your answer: 8 A
